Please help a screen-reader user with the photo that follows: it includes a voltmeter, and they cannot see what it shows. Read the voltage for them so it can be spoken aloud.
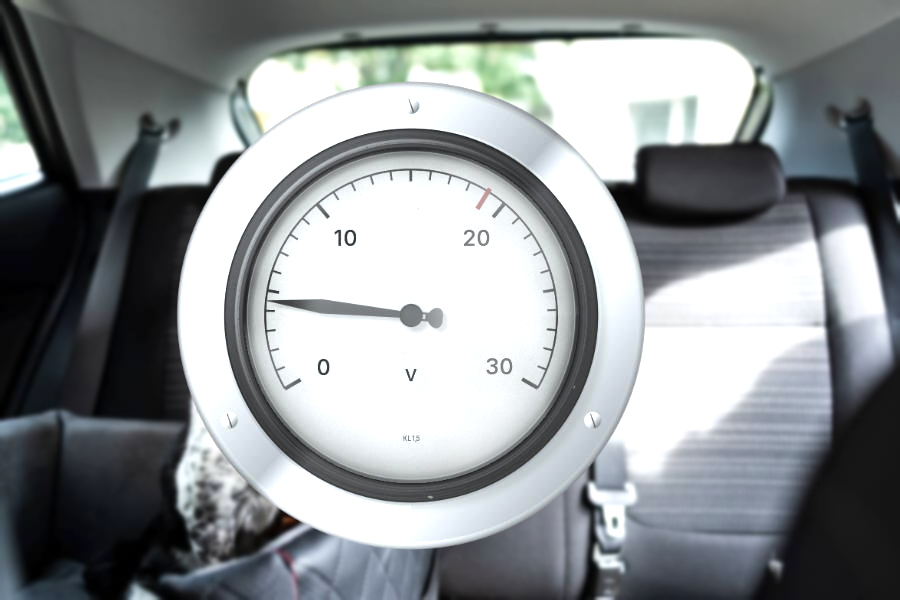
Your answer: 4.5 V
